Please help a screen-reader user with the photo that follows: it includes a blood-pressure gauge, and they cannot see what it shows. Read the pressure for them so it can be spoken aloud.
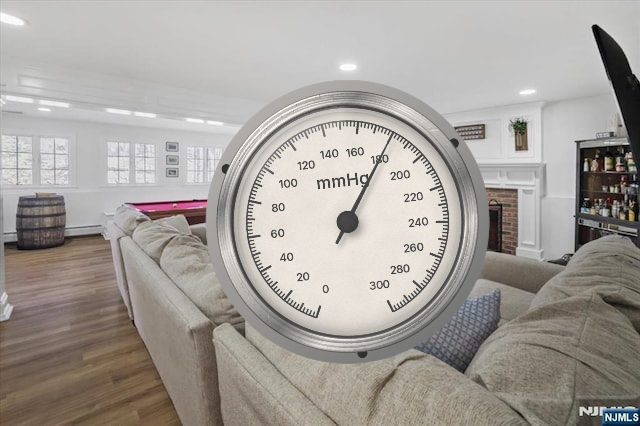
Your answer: 180 mmHg
